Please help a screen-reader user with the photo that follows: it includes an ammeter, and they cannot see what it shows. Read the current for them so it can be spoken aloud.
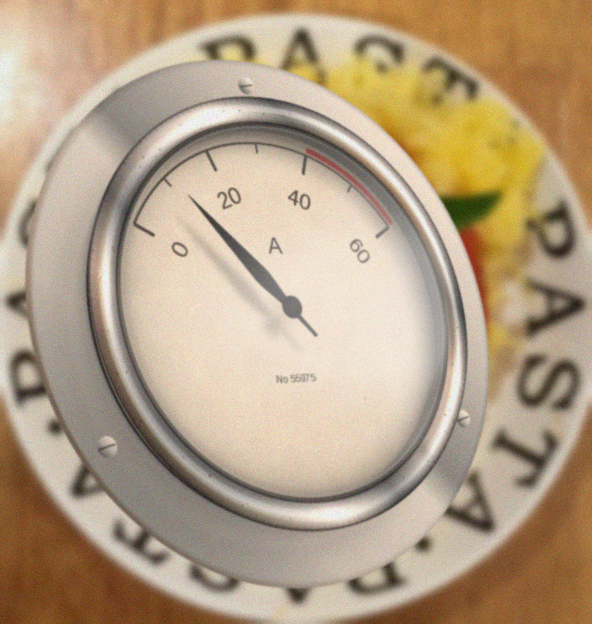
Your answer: 10 A
